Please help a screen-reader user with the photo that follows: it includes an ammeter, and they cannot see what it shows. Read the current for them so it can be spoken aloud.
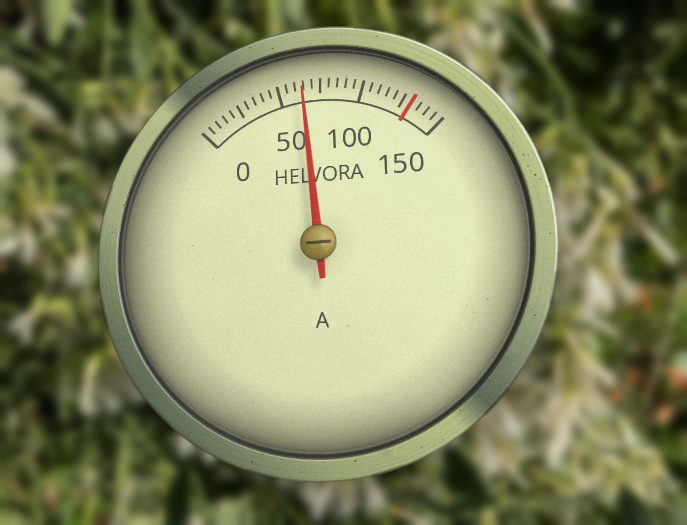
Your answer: 65 A
